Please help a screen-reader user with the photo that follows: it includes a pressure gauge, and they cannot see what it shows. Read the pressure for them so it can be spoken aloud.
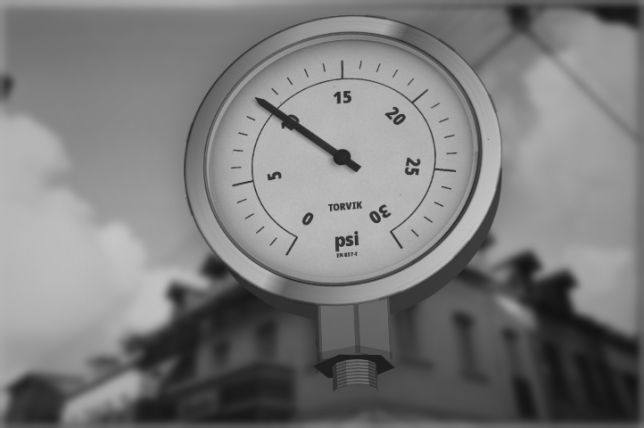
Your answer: 10 psi
